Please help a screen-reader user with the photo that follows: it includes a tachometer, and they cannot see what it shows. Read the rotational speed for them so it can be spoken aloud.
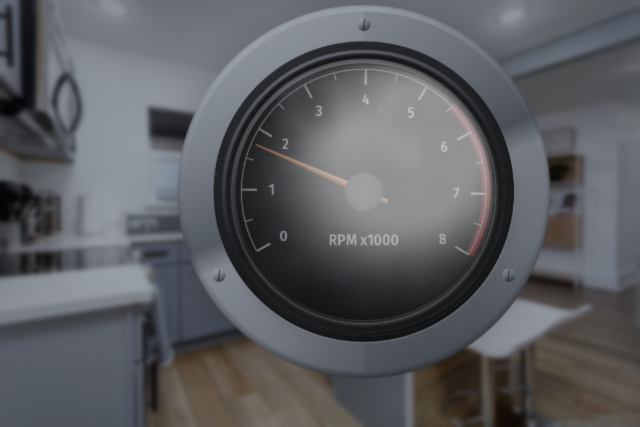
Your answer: 1750 rpm
